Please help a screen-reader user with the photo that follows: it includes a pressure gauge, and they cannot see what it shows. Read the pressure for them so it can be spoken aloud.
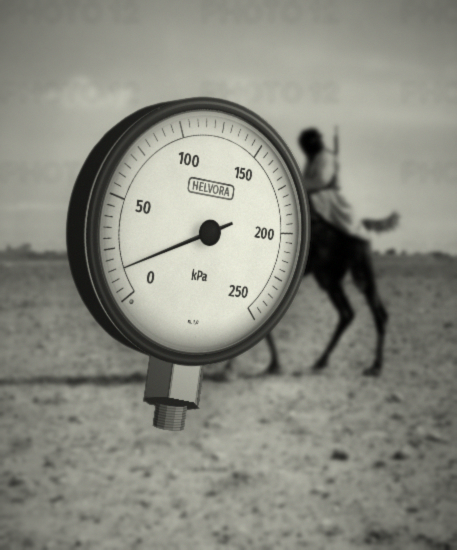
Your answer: 15 kPa
